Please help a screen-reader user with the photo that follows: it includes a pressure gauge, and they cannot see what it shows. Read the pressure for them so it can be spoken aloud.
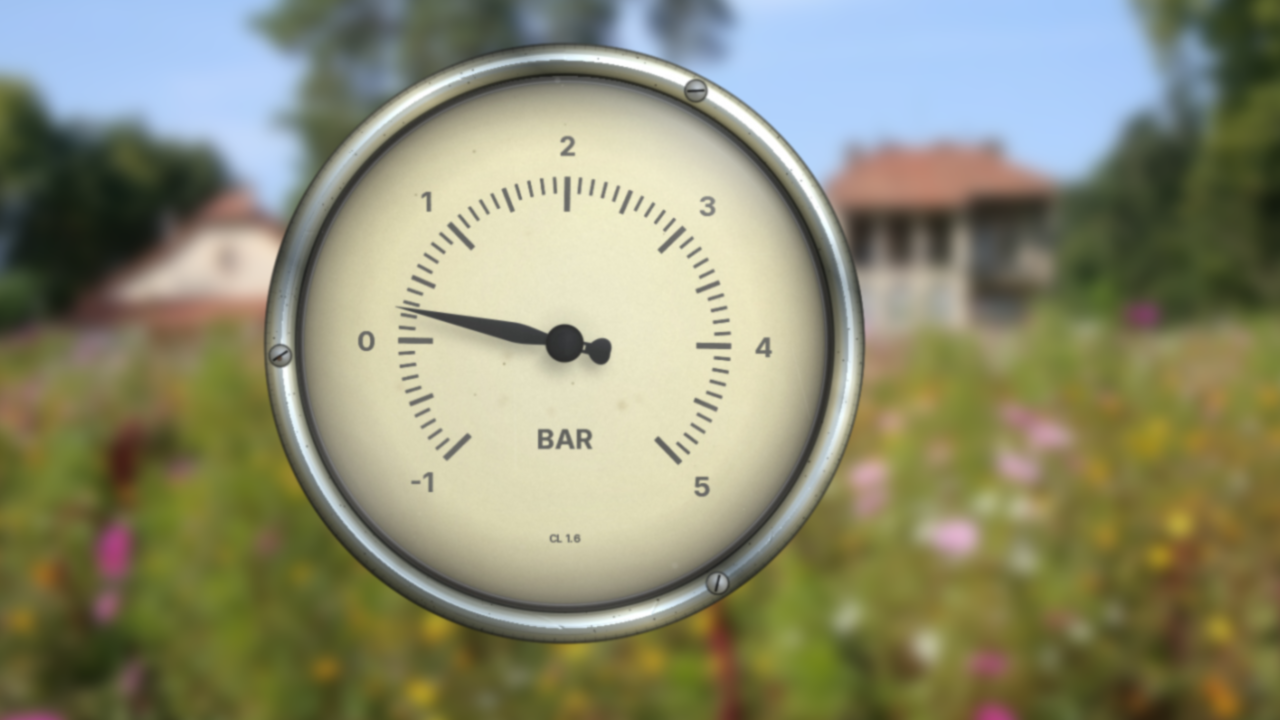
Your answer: 0.25 bar
